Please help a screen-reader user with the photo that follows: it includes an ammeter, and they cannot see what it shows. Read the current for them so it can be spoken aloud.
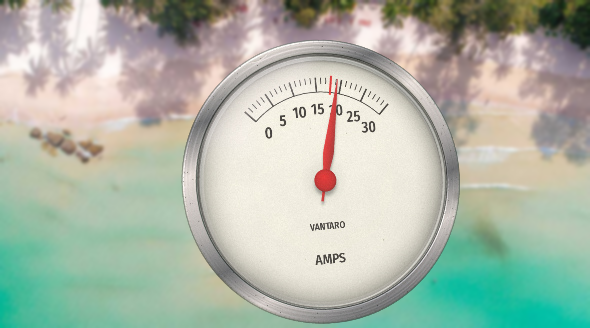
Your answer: 19 A
